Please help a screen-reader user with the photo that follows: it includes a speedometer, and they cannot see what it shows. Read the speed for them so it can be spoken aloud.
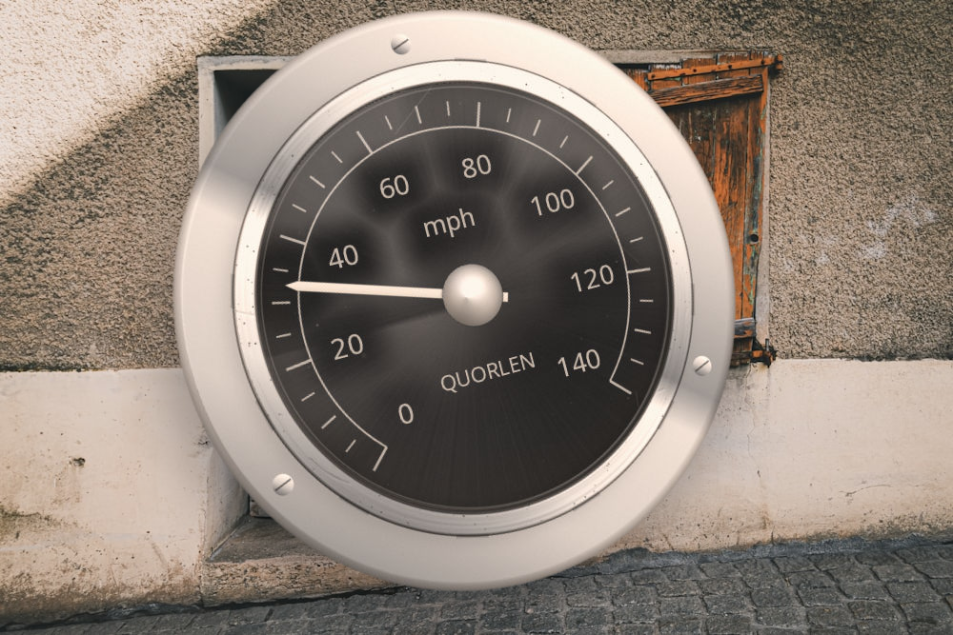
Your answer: 32.5 mph
